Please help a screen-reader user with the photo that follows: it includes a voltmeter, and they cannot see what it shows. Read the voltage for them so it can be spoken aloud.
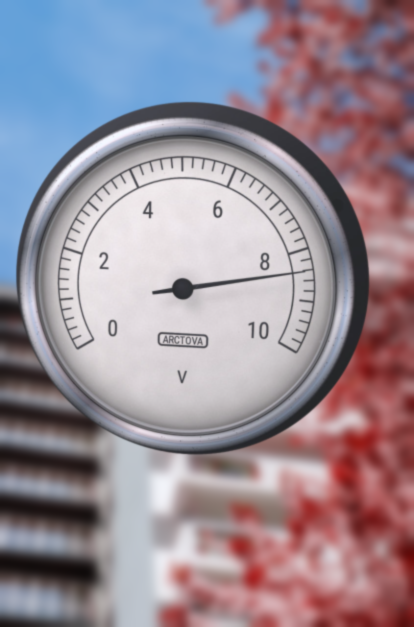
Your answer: 8.4 V
